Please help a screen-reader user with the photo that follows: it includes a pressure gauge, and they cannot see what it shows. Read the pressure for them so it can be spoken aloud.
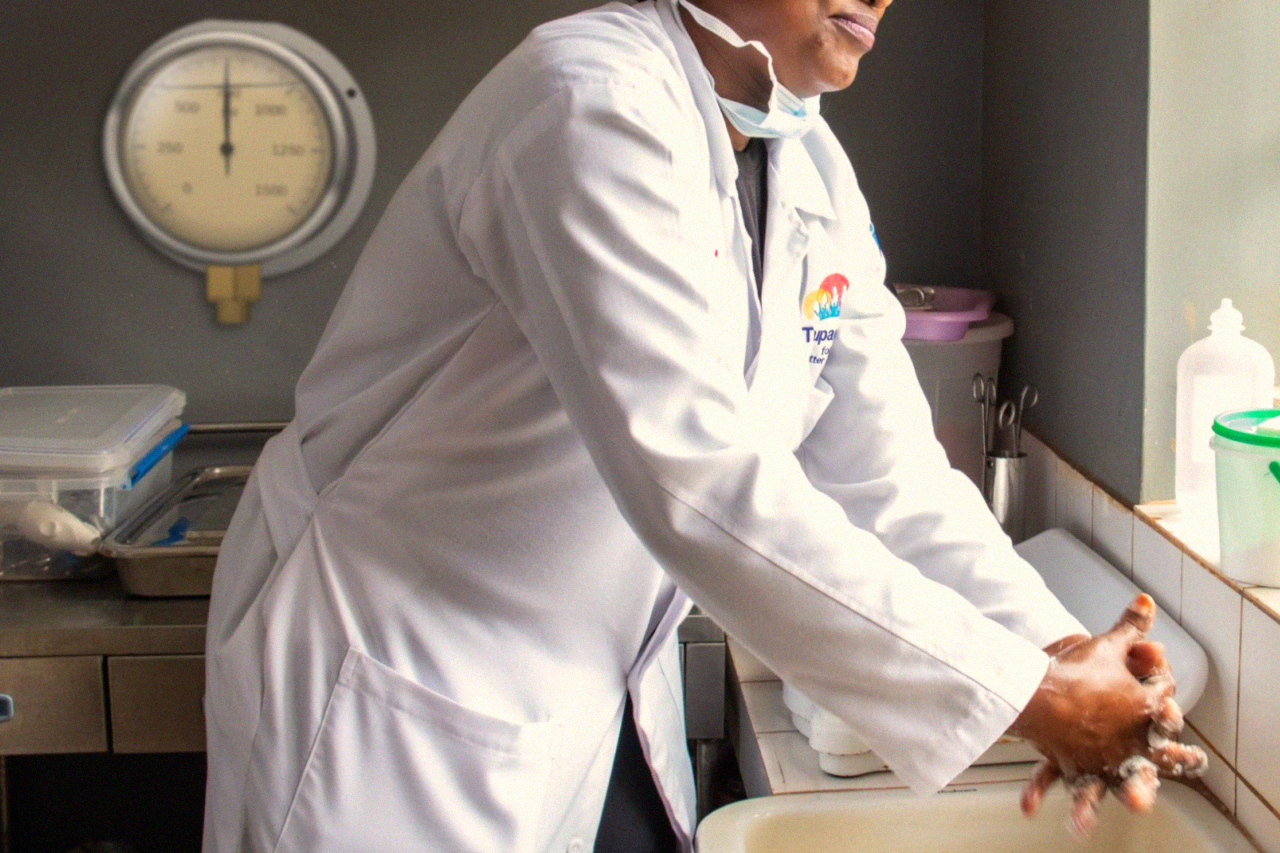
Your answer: 750 psi
